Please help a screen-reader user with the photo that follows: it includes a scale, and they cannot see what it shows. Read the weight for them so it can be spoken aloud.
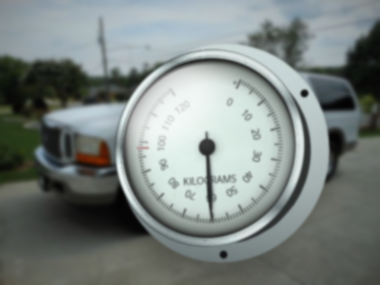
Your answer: 60 kg
